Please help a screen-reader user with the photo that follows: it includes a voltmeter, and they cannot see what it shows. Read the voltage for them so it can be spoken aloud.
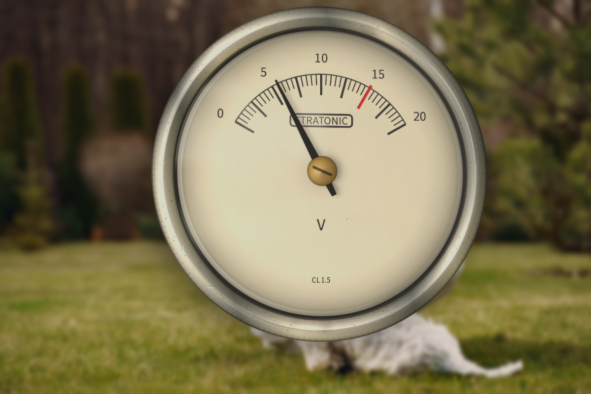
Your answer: 5.5 V
